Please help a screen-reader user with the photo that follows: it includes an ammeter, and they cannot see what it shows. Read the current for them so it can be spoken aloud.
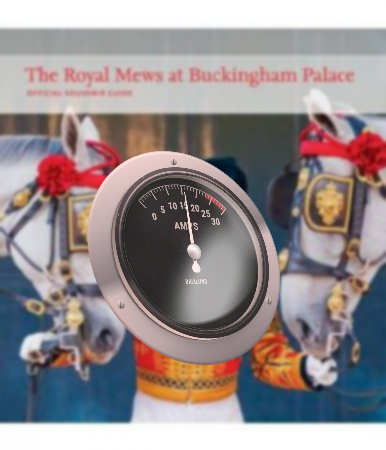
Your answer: 15 A
